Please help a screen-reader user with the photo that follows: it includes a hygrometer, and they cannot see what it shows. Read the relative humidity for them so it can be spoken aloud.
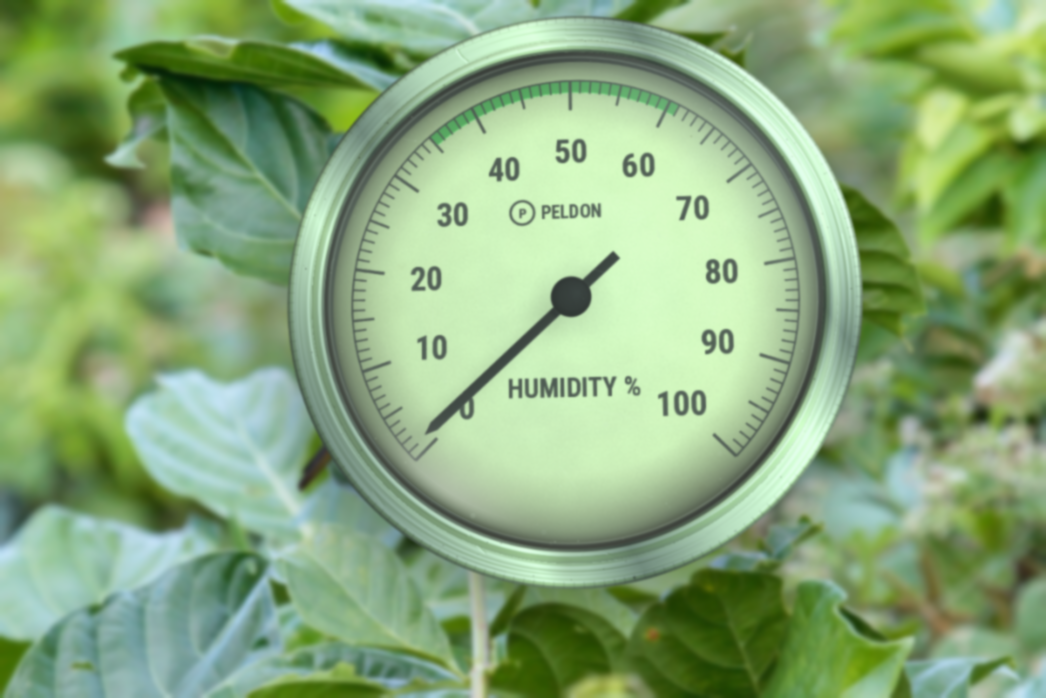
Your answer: 1 %
